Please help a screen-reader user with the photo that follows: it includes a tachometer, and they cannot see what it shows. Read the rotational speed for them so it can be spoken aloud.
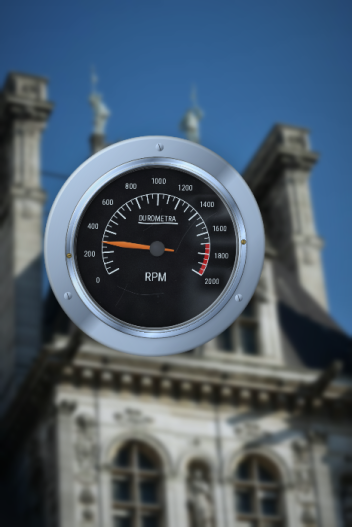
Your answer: 300 rpm
